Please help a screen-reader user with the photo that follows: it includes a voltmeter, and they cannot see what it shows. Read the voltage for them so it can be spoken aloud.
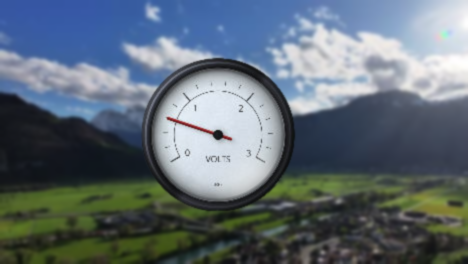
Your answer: 0.6 V
